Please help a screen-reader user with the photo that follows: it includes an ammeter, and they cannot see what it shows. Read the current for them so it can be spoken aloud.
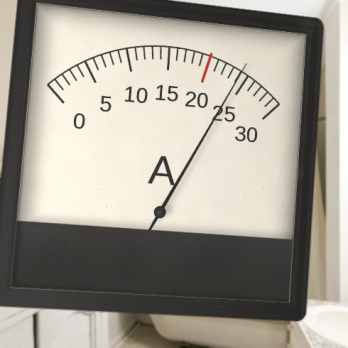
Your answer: 24 A
